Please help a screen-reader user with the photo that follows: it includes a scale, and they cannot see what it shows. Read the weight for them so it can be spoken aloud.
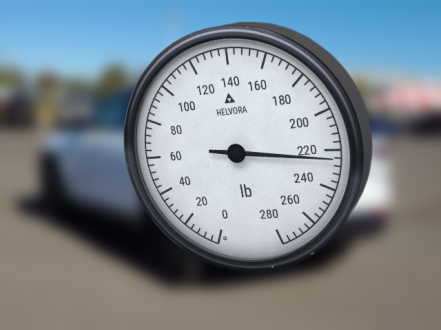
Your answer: 224 lb
